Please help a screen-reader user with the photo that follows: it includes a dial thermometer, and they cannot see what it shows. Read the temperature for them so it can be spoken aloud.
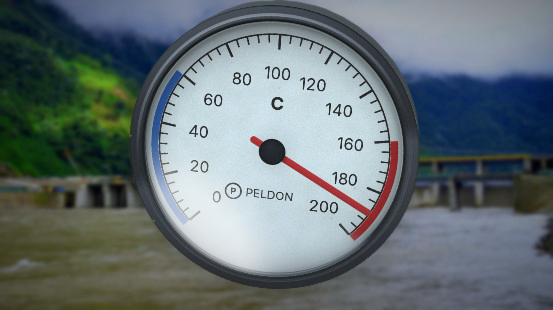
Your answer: 188 °C
